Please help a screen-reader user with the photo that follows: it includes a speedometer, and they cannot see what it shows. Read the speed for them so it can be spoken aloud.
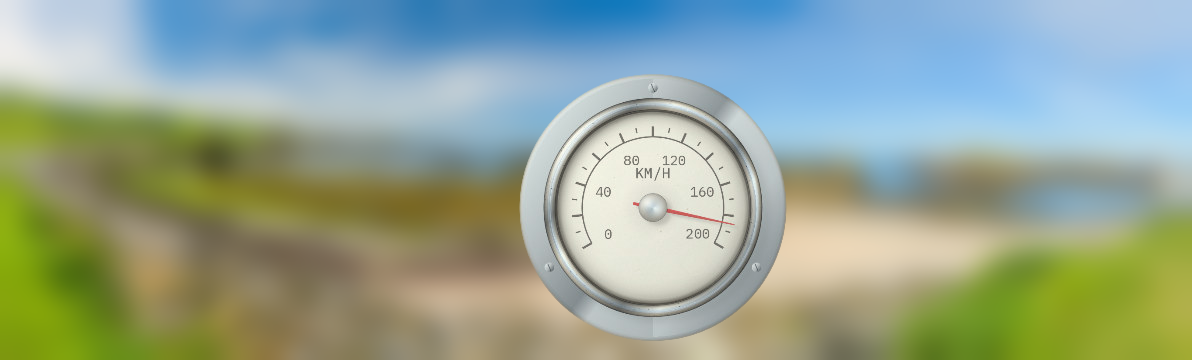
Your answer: 185 km/h
